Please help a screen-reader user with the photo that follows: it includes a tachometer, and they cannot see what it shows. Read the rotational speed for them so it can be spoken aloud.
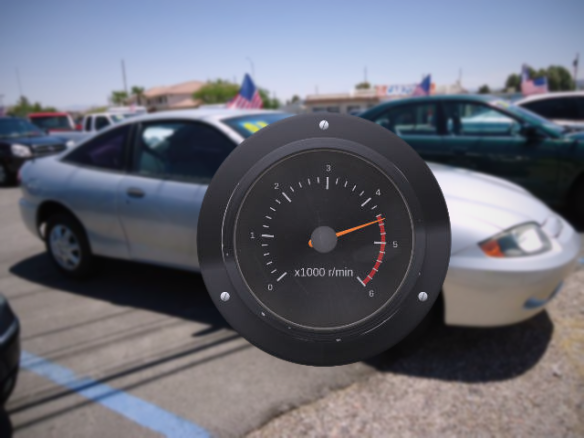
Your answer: 4500 rpm
